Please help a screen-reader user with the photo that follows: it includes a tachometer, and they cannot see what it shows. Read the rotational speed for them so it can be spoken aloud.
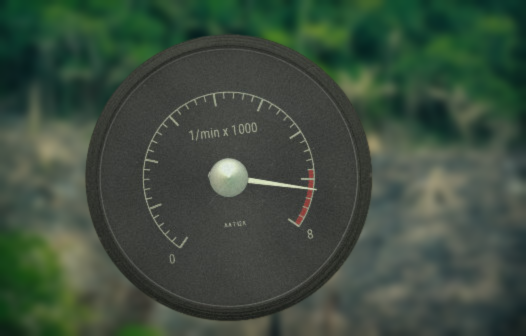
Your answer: 7200 rpm
